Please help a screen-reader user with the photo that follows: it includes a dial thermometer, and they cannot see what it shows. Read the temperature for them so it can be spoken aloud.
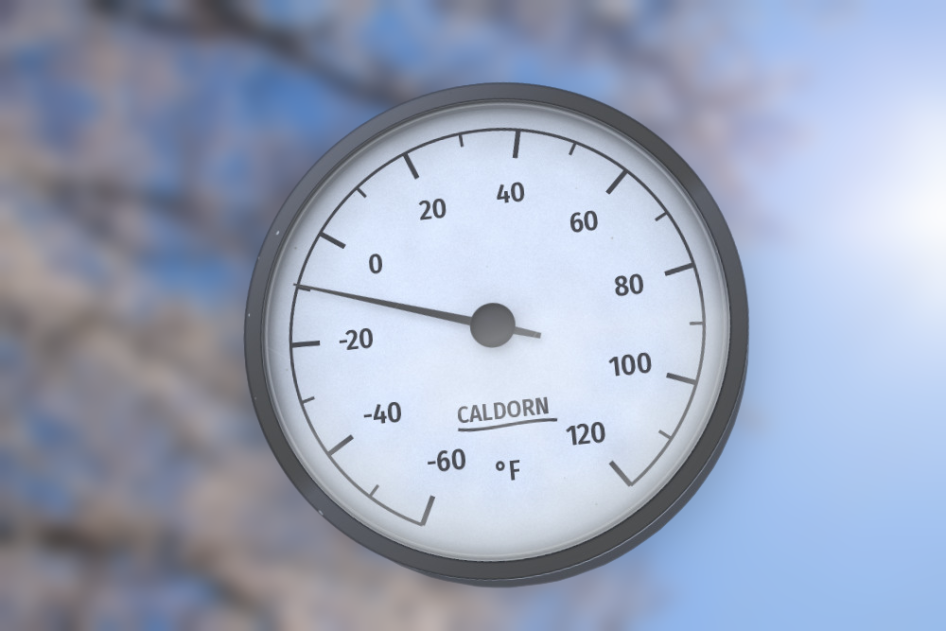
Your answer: -10 °F
